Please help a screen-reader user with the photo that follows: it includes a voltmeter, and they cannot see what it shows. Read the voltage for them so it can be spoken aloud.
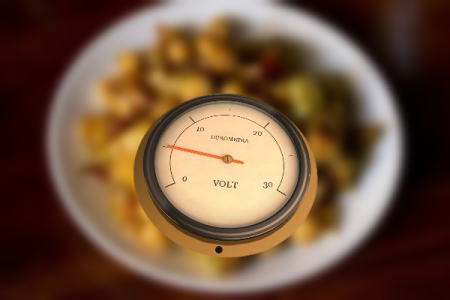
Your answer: 5 V
